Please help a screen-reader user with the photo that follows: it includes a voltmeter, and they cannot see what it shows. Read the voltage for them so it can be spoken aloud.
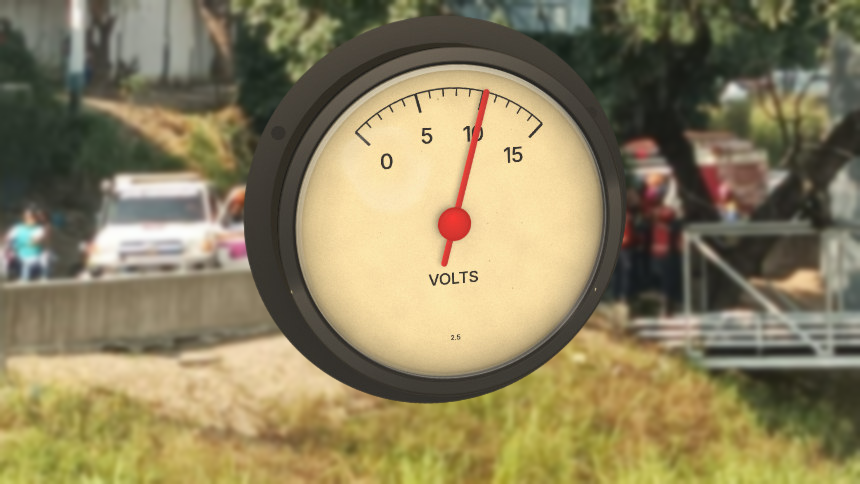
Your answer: 10 V
